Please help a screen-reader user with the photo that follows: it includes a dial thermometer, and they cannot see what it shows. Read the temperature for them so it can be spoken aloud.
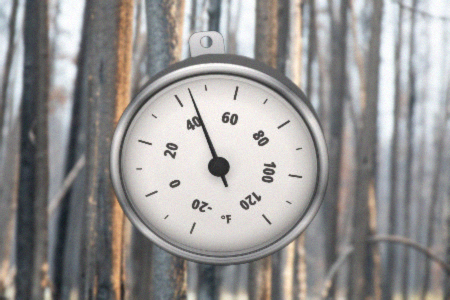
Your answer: 45 °F
